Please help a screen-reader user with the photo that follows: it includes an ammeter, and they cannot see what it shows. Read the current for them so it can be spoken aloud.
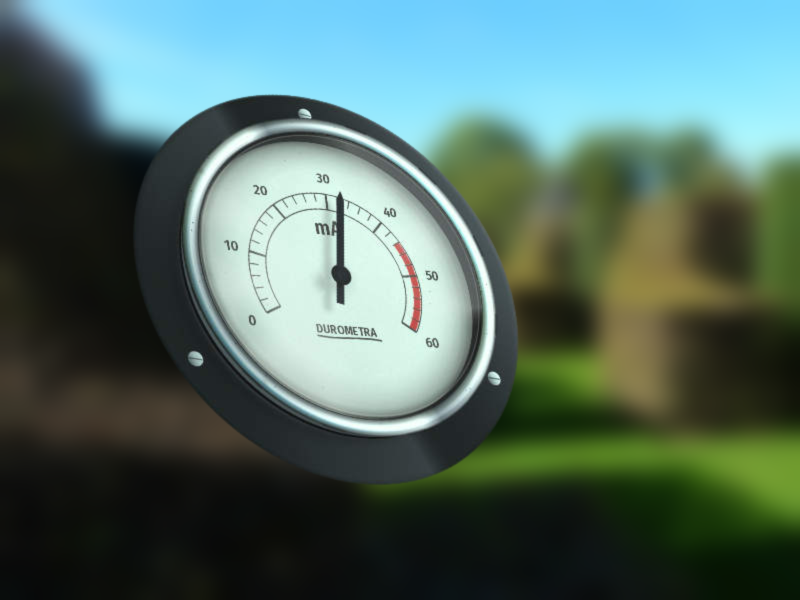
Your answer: 32 mA
